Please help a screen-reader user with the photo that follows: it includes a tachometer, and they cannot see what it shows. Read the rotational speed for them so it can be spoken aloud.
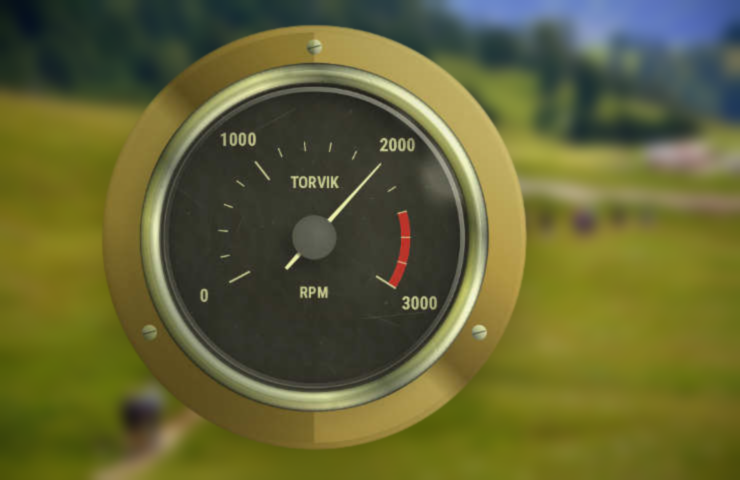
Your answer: 2000 rpm
